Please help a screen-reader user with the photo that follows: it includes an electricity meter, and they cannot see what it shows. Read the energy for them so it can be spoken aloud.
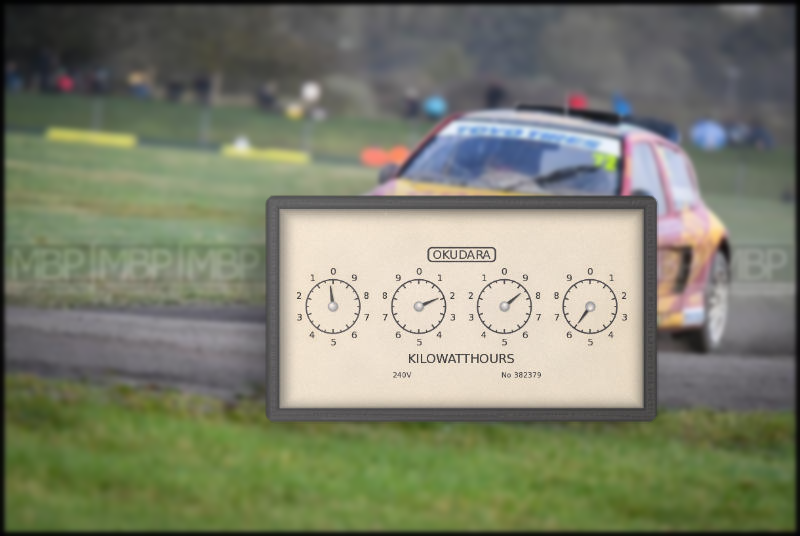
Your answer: 186 kWh
